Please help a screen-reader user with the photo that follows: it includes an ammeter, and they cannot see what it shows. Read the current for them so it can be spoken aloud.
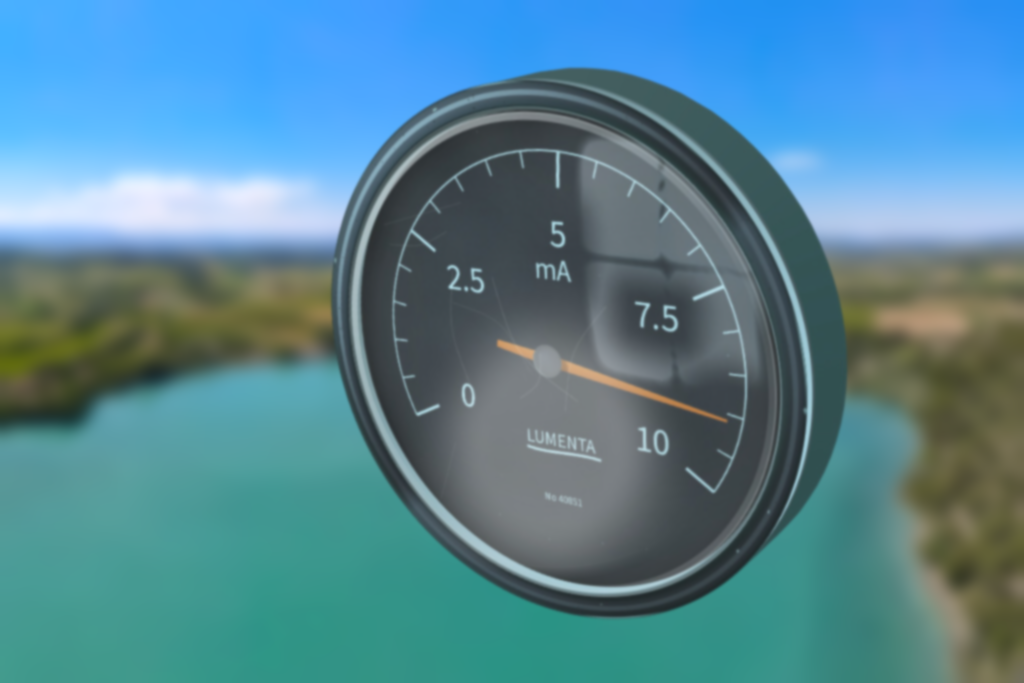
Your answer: 9 mA
